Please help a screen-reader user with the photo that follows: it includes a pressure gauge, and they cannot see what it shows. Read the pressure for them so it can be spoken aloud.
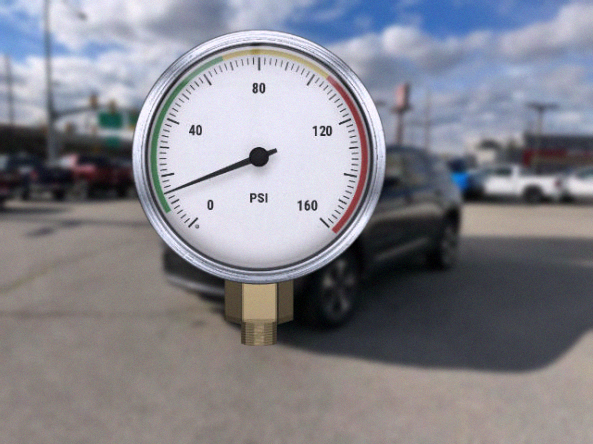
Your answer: 14 psi
